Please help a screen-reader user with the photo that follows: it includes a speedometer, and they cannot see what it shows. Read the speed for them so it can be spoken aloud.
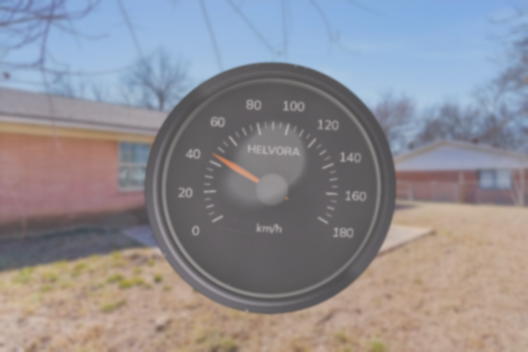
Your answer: 45 km/h
